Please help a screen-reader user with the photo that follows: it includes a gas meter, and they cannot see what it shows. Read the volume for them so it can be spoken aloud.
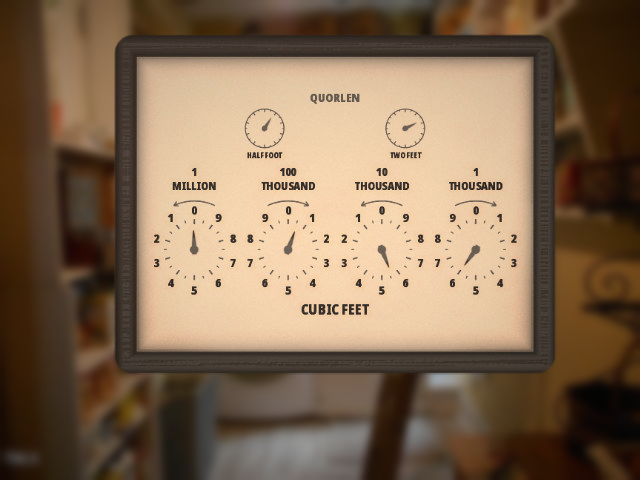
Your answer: 5600 ft³
